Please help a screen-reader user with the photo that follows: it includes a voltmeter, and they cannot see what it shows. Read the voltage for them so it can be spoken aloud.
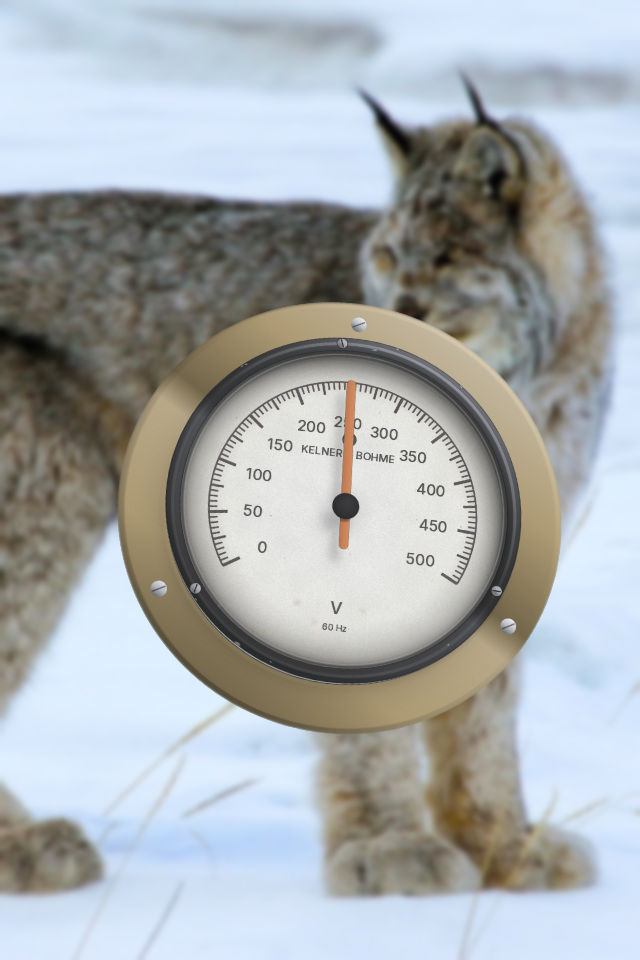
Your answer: 250 V
